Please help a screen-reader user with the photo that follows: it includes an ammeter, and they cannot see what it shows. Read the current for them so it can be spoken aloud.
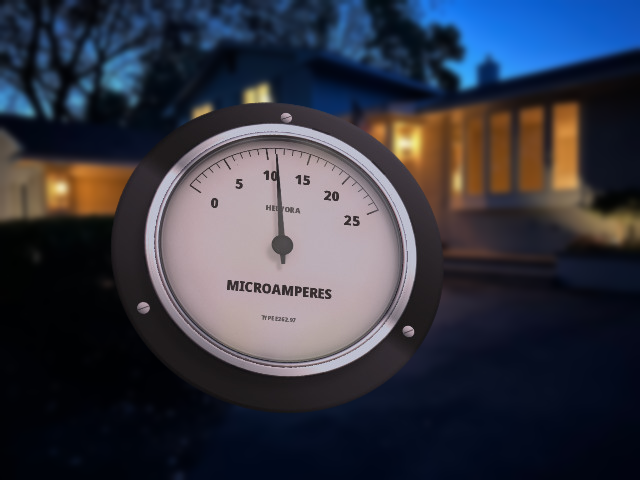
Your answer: 11 µA
